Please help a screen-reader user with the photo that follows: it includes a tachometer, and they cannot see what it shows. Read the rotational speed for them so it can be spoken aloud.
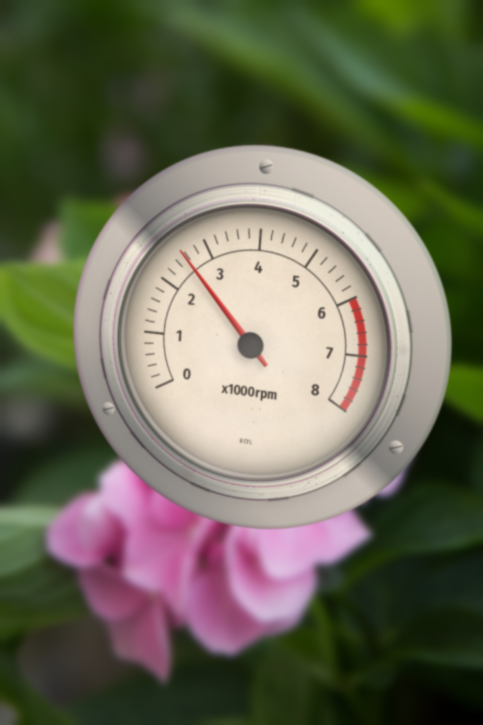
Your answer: 2600 rpm
